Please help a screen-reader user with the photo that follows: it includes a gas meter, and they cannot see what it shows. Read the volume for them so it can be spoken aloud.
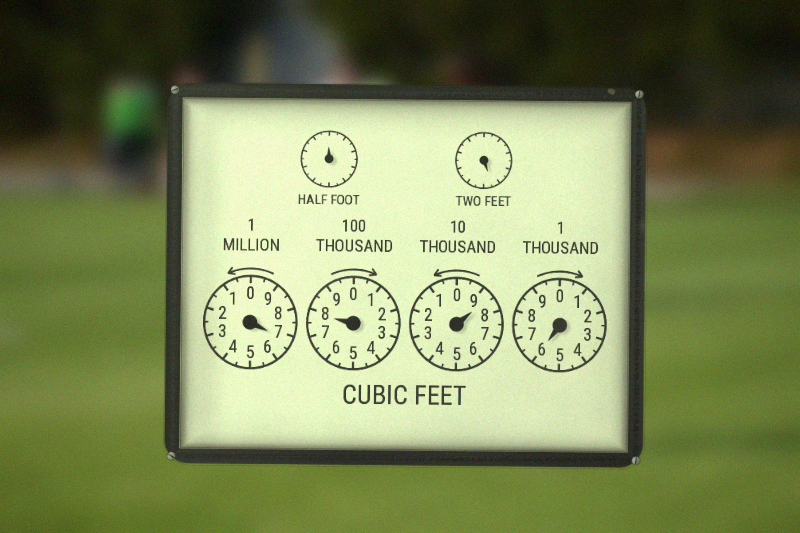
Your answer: 678600 ft³
